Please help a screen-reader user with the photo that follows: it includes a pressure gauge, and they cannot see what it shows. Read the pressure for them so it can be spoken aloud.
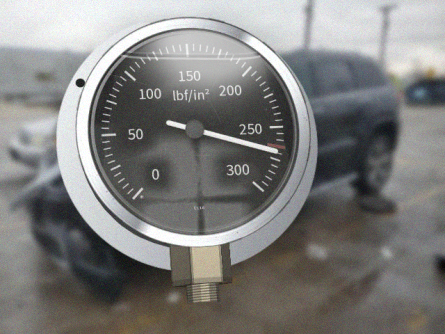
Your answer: 270 psi
